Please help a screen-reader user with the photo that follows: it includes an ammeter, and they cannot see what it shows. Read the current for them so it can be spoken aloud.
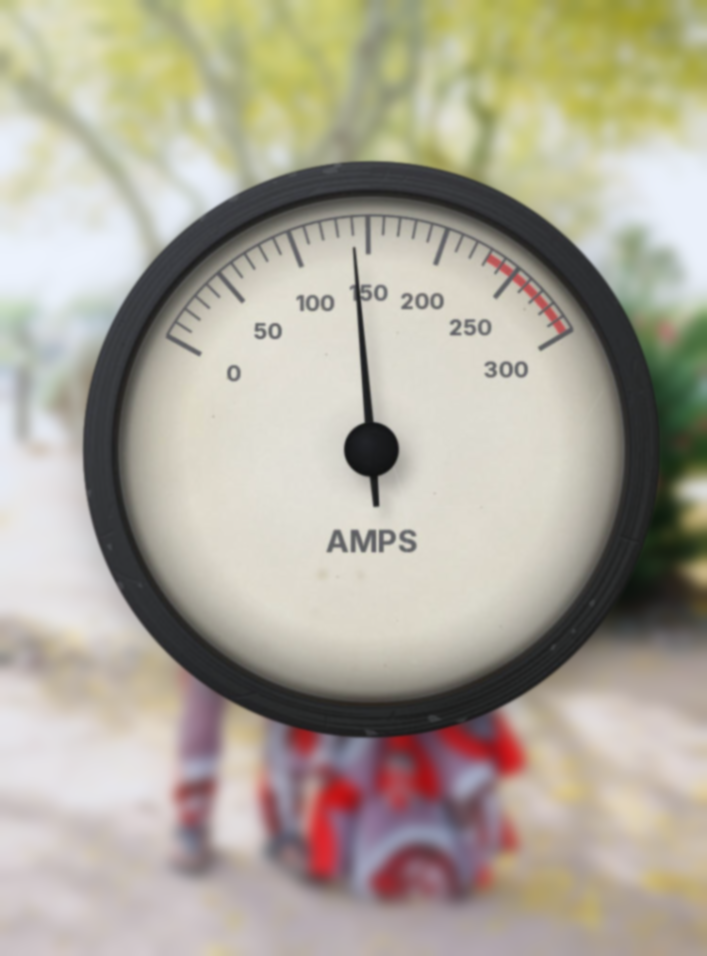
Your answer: 140 A
